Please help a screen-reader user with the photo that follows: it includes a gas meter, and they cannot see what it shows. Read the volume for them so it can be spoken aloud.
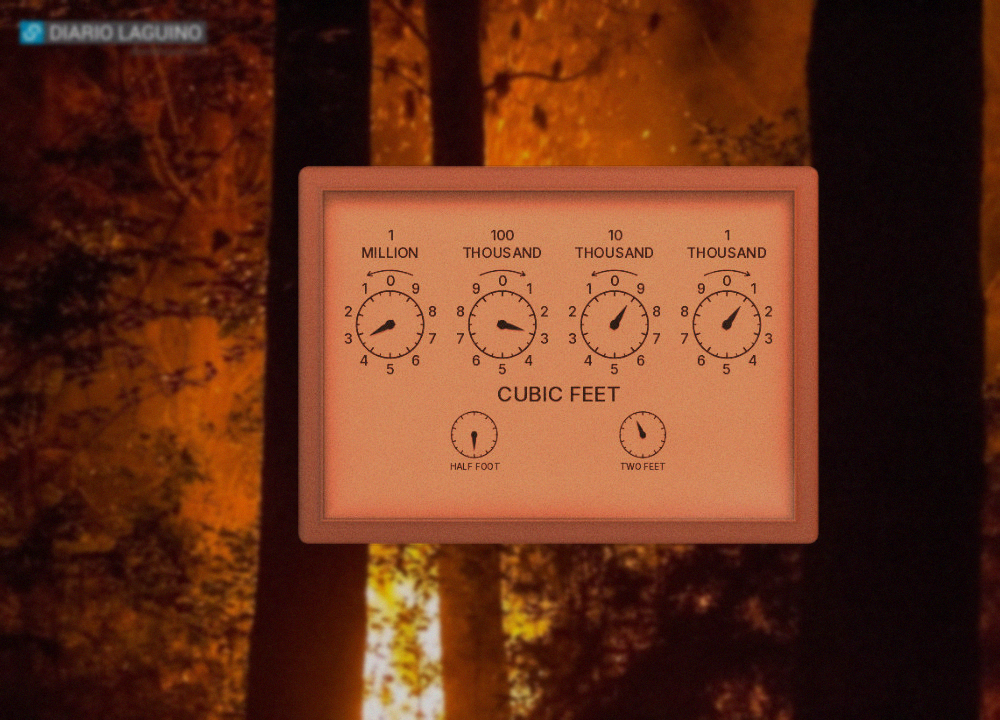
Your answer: 329100 ft³
